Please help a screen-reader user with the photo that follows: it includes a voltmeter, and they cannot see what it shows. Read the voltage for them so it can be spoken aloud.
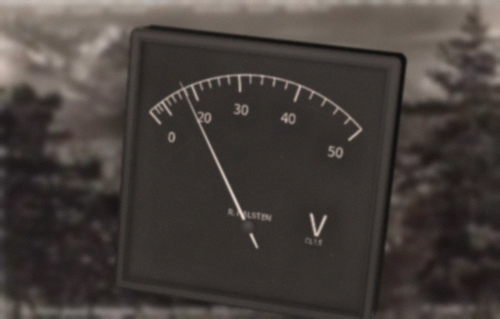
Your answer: 18 V
